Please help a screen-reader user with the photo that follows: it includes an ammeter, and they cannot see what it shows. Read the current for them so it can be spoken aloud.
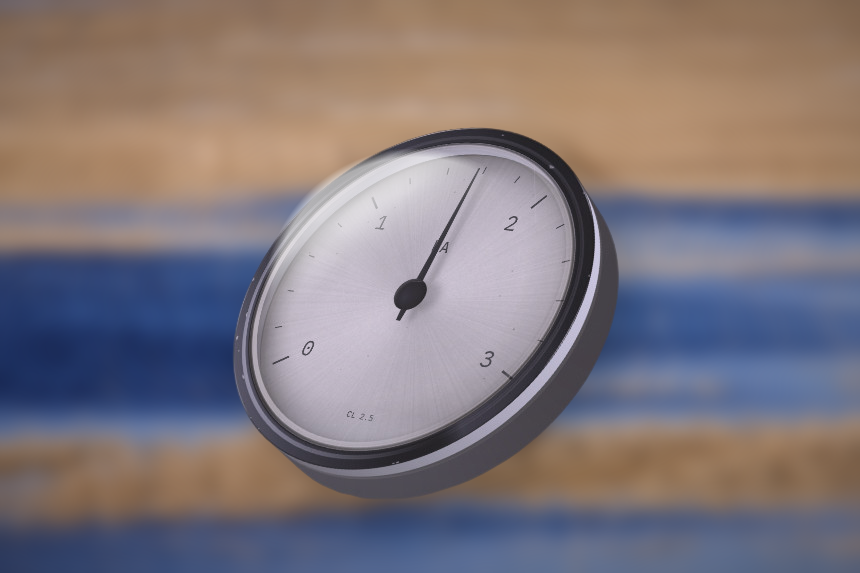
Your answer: 1.6 kA
